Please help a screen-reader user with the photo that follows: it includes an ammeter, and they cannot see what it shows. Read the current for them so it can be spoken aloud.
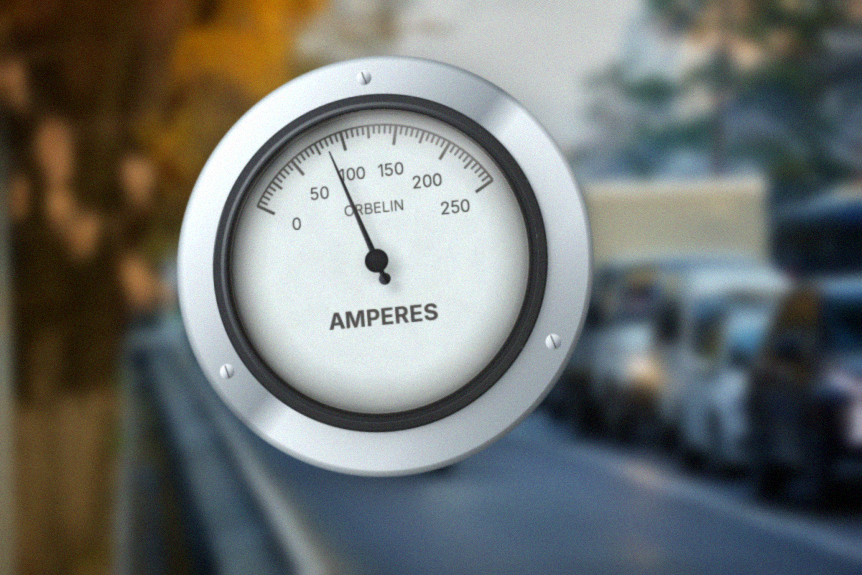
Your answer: 85 A
